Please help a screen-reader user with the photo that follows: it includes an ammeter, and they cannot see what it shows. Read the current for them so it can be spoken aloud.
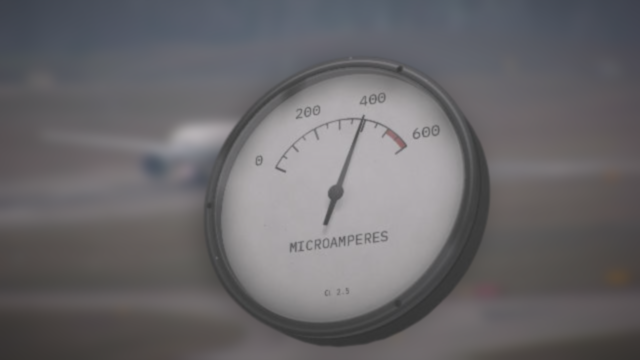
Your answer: 400 µA
